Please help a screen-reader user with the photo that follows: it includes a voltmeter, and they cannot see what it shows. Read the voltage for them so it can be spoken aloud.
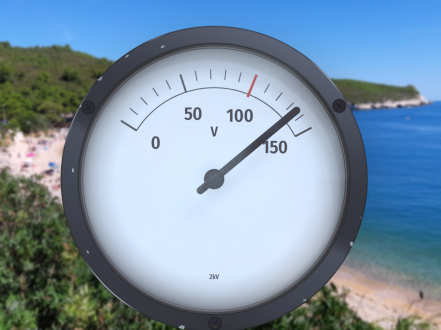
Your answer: 135 V
